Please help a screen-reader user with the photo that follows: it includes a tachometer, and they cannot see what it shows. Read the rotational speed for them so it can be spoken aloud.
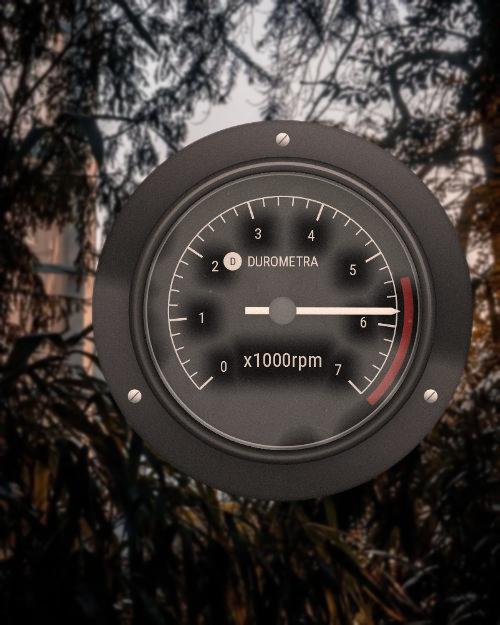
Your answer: 5800 rpm
